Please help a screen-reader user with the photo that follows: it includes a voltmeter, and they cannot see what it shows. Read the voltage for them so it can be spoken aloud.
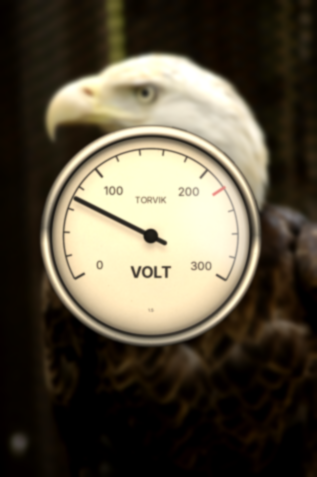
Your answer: 70 V
